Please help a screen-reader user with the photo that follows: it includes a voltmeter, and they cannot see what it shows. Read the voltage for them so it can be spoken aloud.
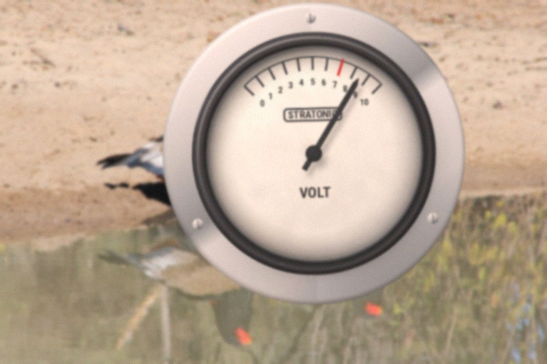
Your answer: 8.5 V
